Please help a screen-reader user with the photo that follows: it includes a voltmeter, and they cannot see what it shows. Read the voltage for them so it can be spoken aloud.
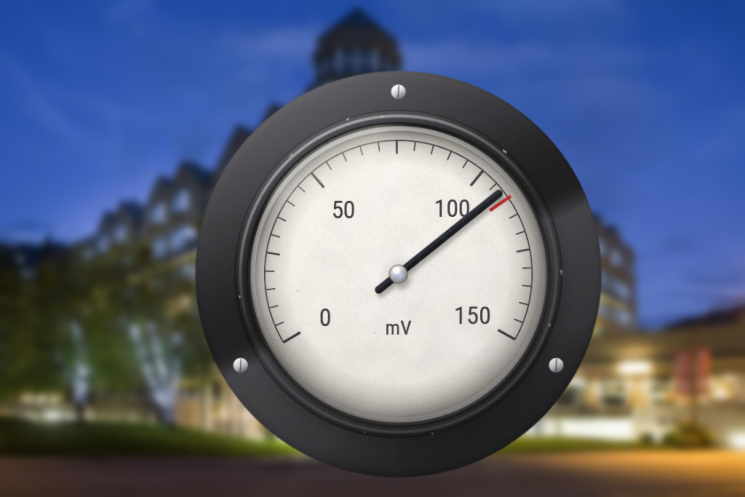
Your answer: 107.5 mV
